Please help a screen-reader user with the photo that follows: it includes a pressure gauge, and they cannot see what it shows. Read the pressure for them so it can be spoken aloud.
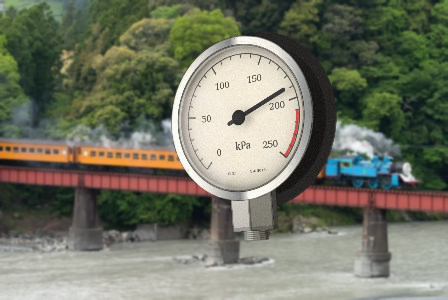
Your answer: 190 kPa
